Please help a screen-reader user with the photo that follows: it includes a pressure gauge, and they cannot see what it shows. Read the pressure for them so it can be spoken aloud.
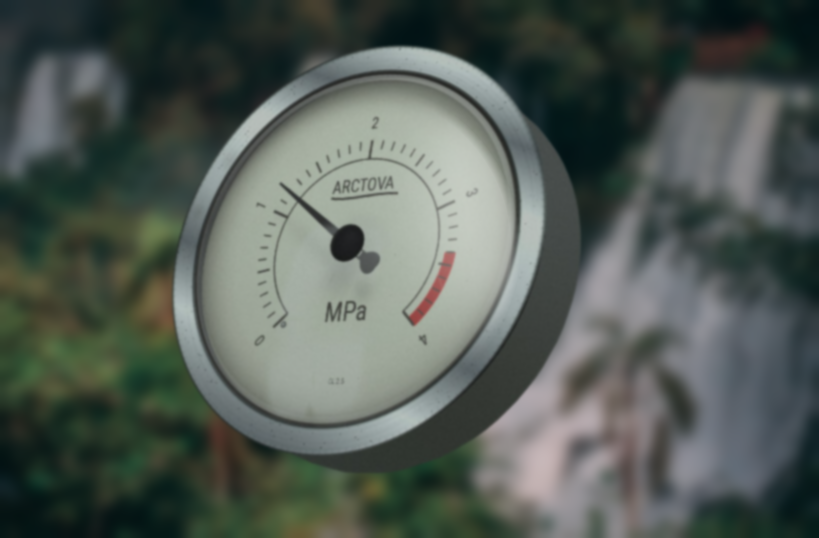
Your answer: 1.2 MPa
